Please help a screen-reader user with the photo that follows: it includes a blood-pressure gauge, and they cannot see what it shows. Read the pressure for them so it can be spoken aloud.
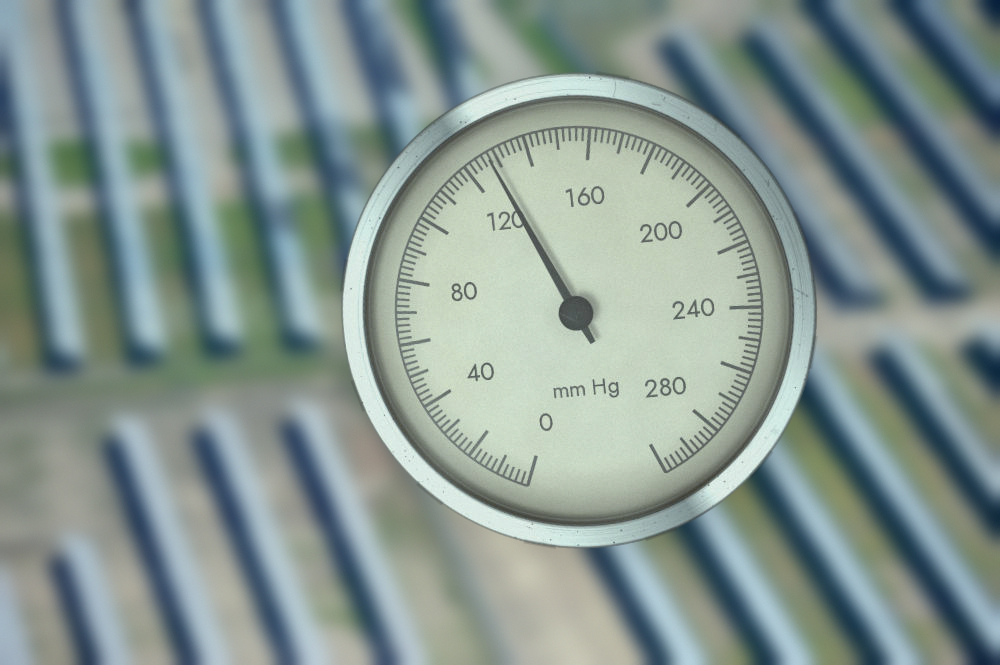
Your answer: 128 mmHg
